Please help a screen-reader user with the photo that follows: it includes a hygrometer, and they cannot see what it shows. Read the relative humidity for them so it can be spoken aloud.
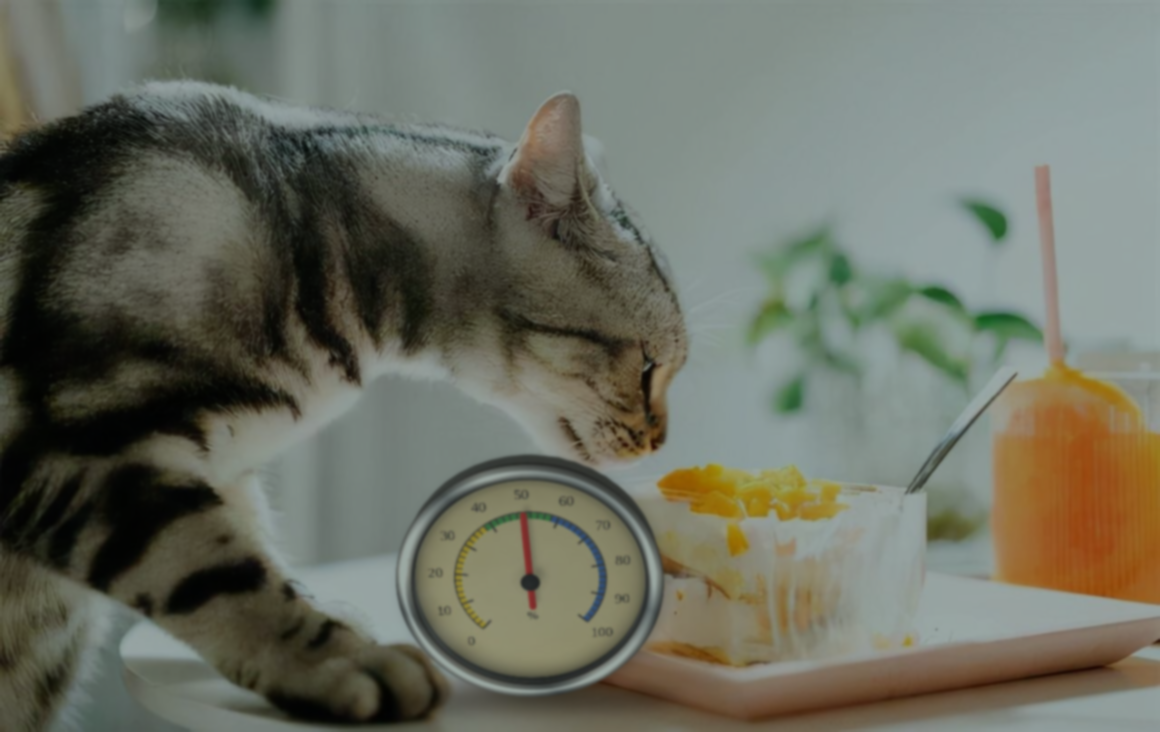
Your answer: 50 %
